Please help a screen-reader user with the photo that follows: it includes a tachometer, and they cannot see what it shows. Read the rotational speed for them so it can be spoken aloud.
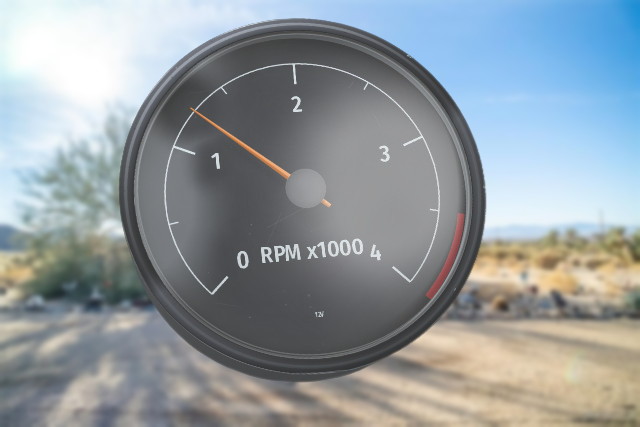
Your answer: 1250 rpm
